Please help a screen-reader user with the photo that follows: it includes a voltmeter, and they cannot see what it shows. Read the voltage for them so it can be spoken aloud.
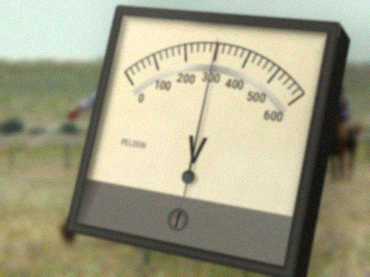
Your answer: 300 V
